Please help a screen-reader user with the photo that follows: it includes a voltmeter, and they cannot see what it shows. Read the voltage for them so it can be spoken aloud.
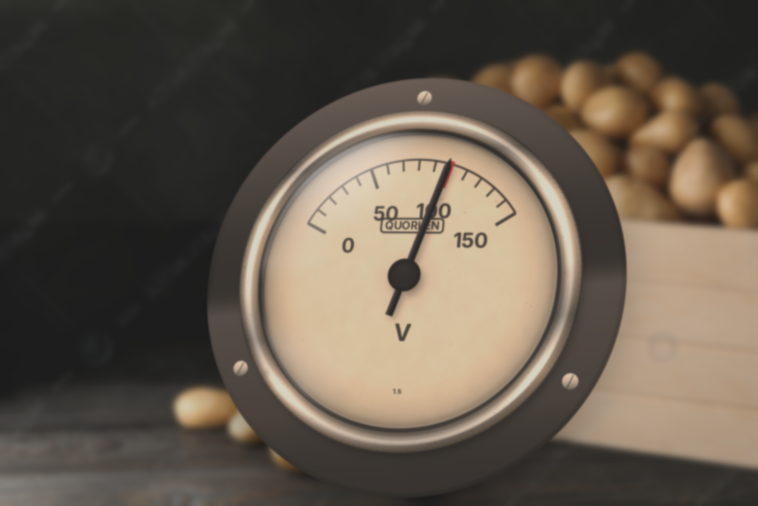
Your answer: 100 V
